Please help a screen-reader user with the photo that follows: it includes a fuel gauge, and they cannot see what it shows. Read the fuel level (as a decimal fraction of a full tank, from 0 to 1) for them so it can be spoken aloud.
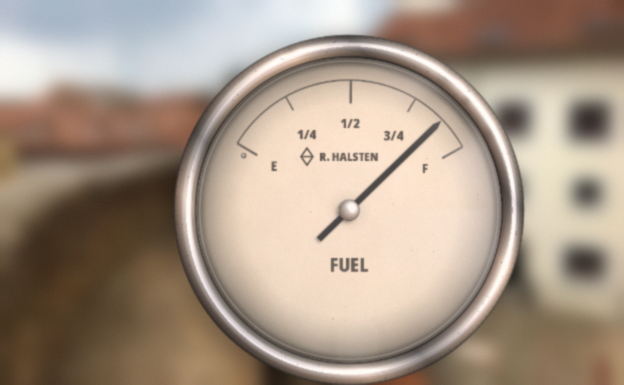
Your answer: 0.875
